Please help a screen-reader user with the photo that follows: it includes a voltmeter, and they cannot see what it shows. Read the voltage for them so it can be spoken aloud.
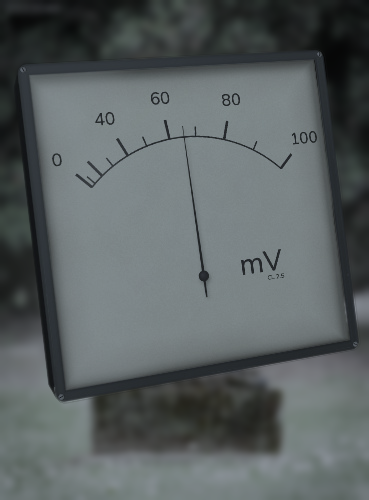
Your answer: 65 mV
